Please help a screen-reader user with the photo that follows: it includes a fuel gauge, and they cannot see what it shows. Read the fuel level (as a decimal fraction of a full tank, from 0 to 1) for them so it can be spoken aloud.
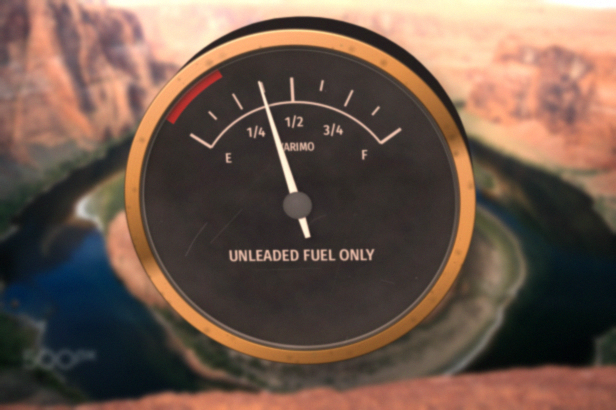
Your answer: 0.375
